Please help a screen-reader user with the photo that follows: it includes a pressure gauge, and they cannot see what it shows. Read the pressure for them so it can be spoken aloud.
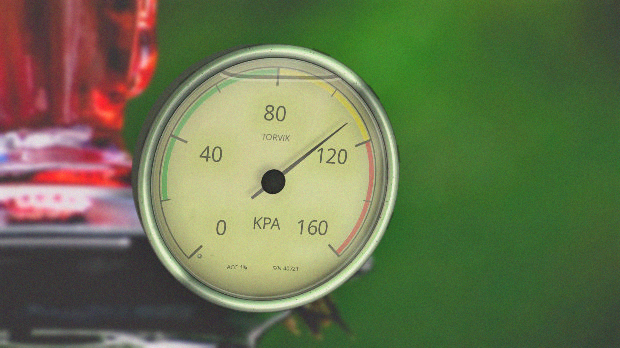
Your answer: 110 kPa
